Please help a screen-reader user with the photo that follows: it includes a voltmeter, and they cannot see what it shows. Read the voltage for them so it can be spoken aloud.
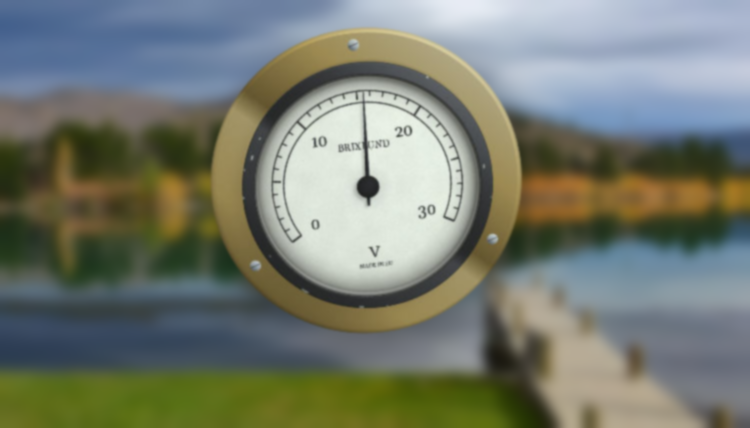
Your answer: 15.5 V
